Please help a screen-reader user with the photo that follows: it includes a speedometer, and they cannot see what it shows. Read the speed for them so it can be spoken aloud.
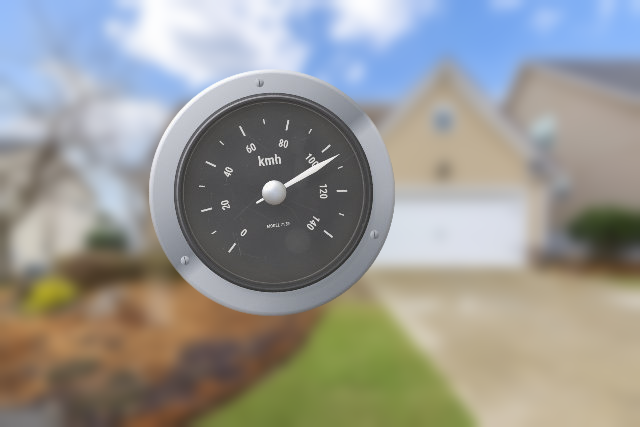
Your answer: 105 km/h
